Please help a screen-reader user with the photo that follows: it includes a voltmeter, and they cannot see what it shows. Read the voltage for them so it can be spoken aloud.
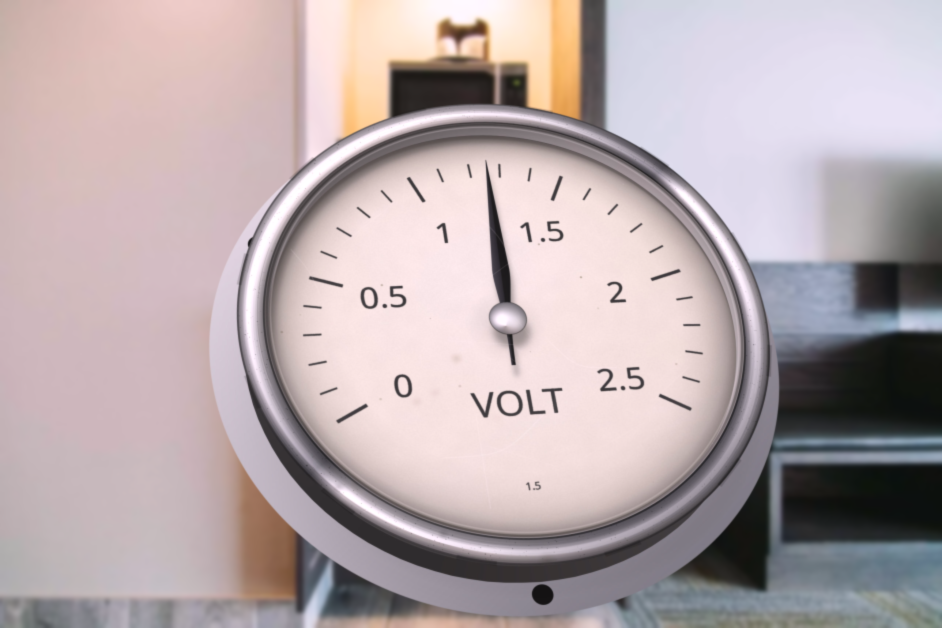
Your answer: 1.25 V
